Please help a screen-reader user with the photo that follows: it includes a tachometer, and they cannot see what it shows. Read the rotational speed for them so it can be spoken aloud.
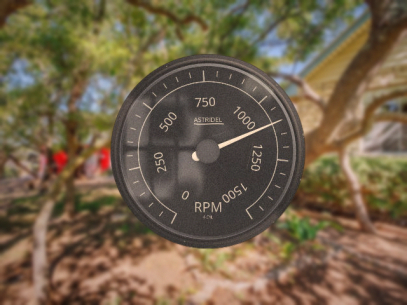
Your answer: 1100 rpm
